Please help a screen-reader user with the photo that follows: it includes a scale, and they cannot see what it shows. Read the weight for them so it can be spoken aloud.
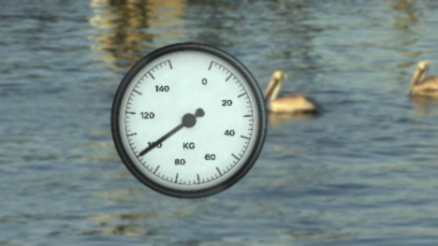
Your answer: 100 kg
